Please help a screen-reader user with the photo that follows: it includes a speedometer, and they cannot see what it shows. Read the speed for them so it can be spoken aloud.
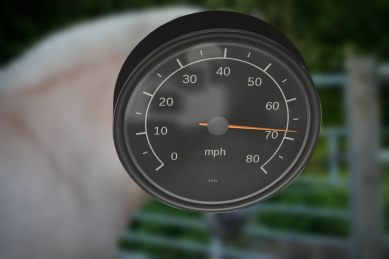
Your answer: 67.5 mph
